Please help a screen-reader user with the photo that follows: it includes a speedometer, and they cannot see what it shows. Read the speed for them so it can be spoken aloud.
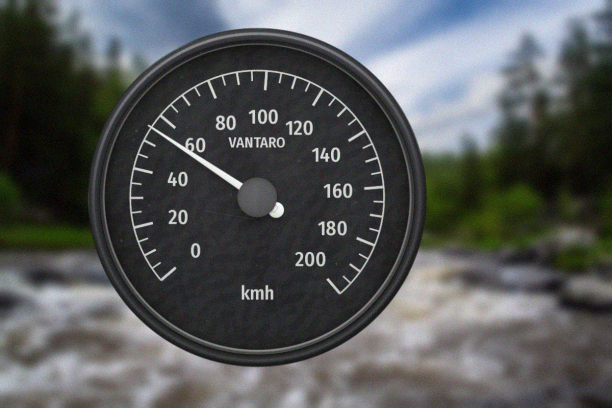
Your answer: 55 km/h
